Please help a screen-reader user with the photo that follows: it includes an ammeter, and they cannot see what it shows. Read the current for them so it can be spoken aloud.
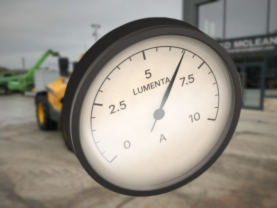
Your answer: 6.5 A
